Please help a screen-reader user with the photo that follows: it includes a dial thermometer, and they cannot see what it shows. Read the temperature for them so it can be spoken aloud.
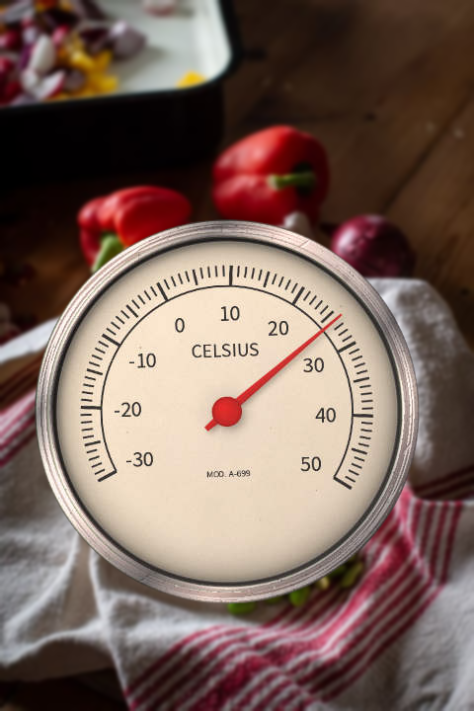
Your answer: 26 °C
